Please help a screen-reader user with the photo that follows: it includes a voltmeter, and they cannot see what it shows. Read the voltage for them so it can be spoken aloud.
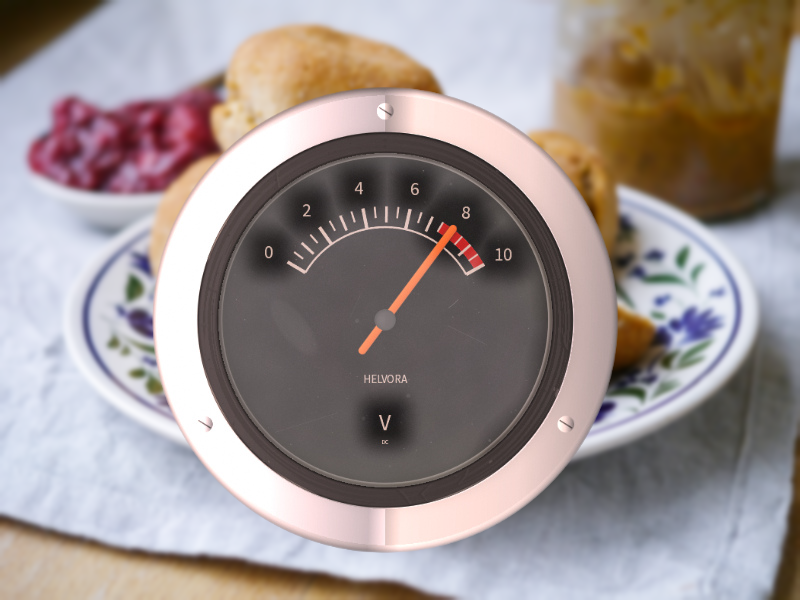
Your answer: 8 V
